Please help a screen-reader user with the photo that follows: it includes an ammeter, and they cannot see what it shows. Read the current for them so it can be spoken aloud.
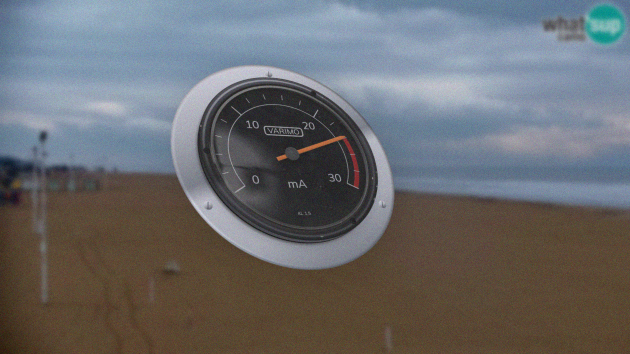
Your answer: 24 mA
